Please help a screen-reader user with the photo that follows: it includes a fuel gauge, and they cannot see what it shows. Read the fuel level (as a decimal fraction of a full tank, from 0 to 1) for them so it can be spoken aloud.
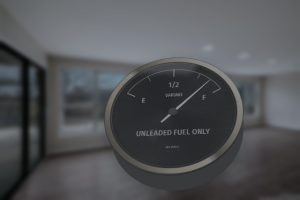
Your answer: 0.875
